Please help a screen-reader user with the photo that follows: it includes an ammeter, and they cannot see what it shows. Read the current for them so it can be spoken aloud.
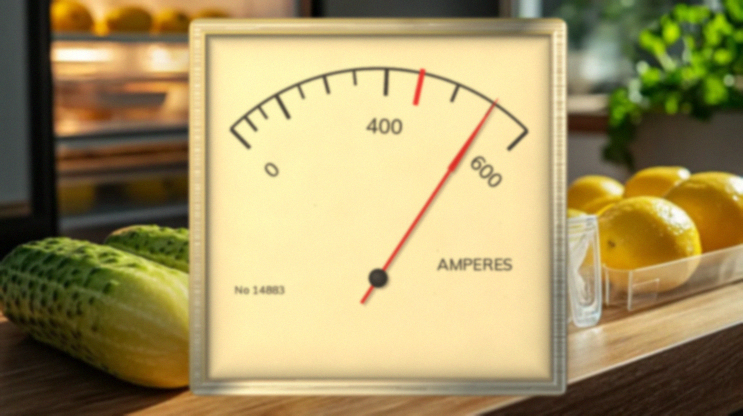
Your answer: 550 A
